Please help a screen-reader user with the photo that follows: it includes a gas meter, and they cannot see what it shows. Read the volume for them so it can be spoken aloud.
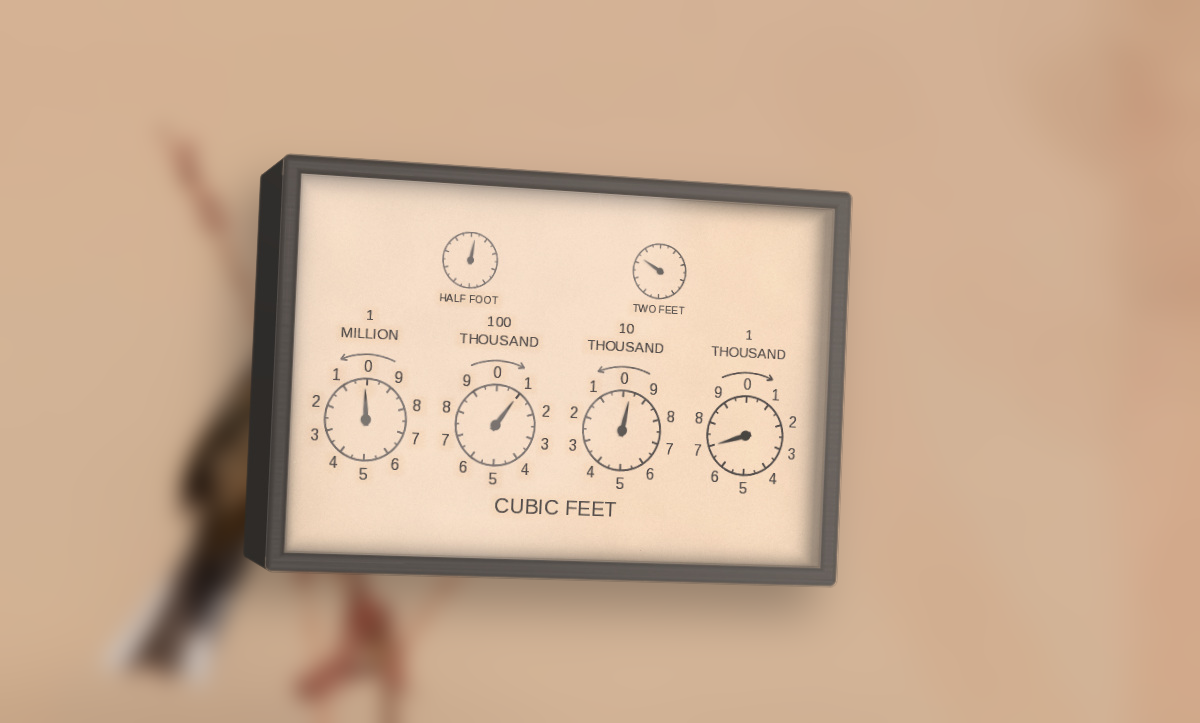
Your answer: 9700 ft³
